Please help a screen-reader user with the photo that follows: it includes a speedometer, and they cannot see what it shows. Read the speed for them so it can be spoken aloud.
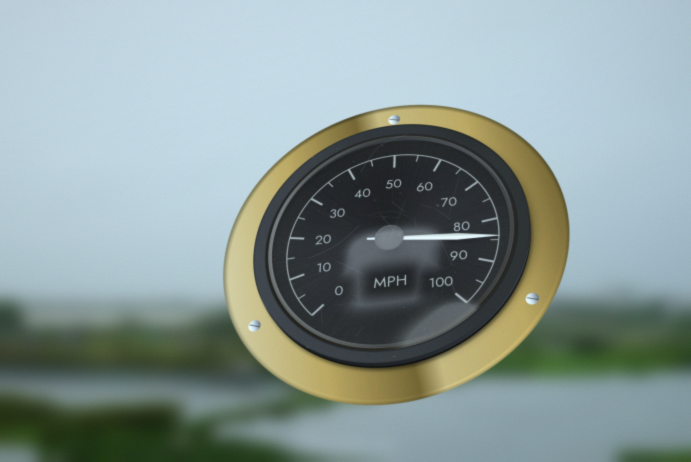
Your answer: 85 mph
